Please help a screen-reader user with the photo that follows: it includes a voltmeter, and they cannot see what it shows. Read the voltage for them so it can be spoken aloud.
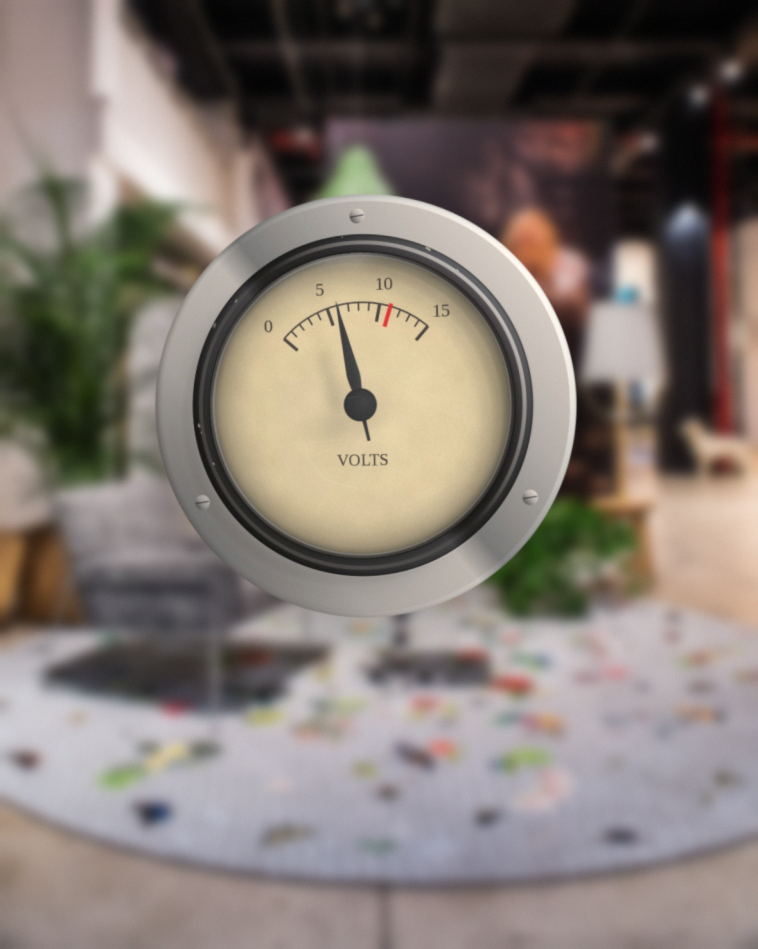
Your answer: 6 V
